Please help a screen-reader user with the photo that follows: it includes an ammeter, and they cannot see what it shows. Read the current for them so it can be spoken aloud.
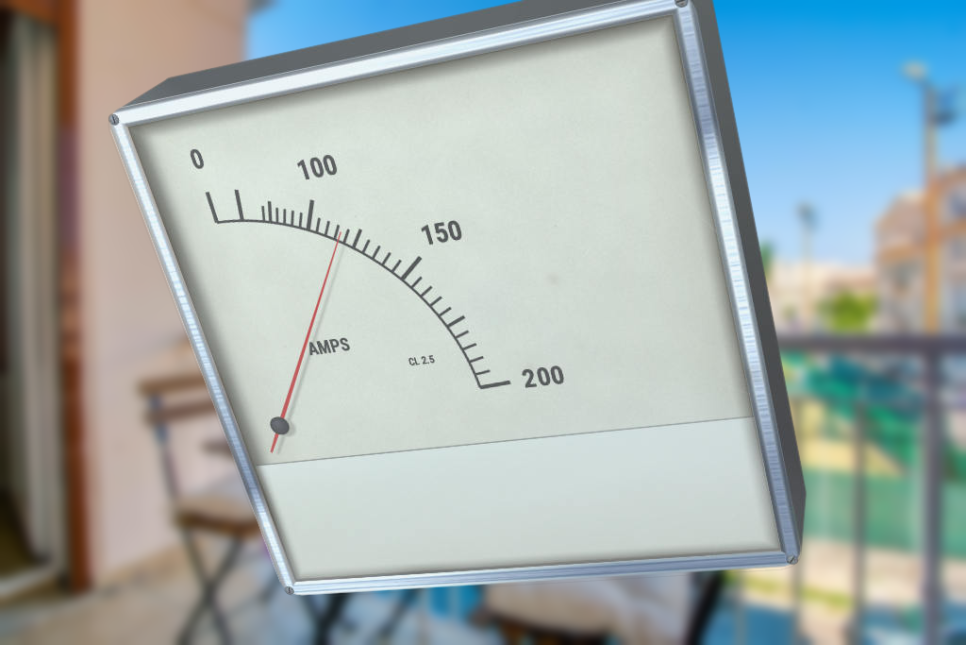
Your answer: 117.5 A
